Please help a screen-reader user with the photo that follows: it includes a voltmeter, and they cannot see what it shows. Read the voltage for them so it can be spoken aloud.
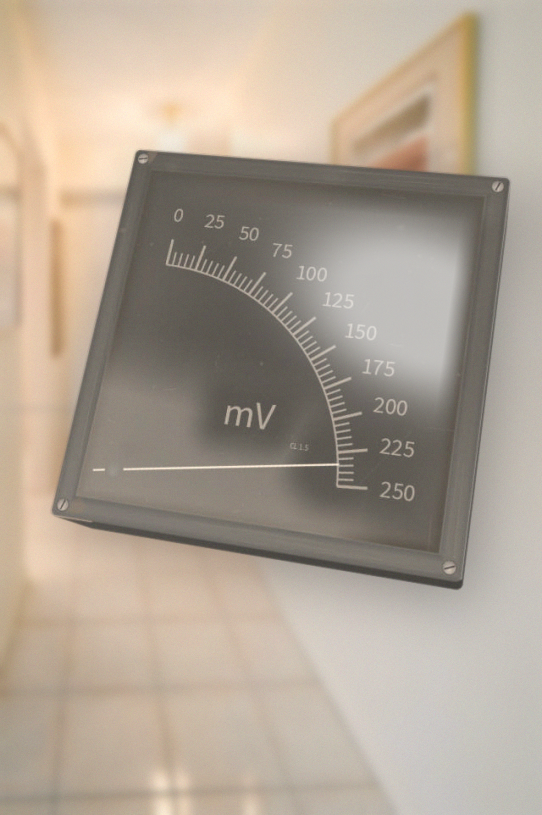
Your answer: 235 mV
